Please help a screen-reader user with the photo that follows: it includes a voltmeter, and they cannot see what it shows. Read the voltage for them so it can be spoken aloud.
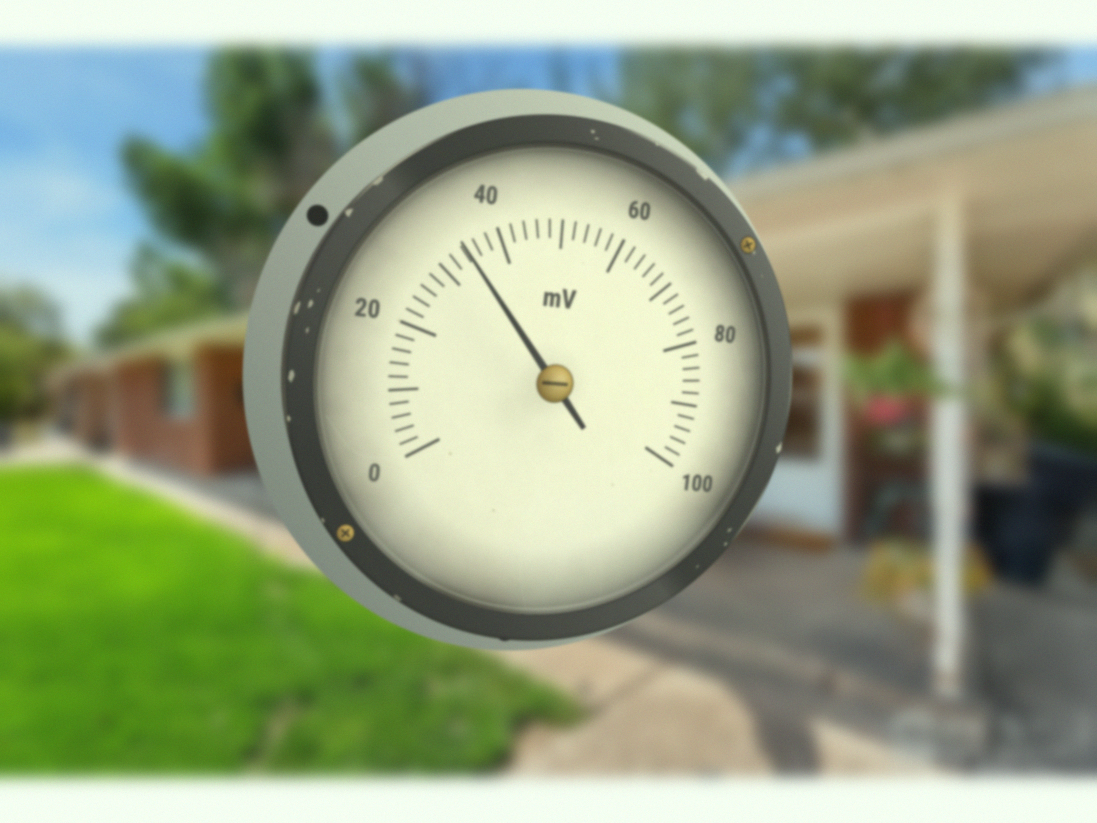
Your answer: 34 mV
